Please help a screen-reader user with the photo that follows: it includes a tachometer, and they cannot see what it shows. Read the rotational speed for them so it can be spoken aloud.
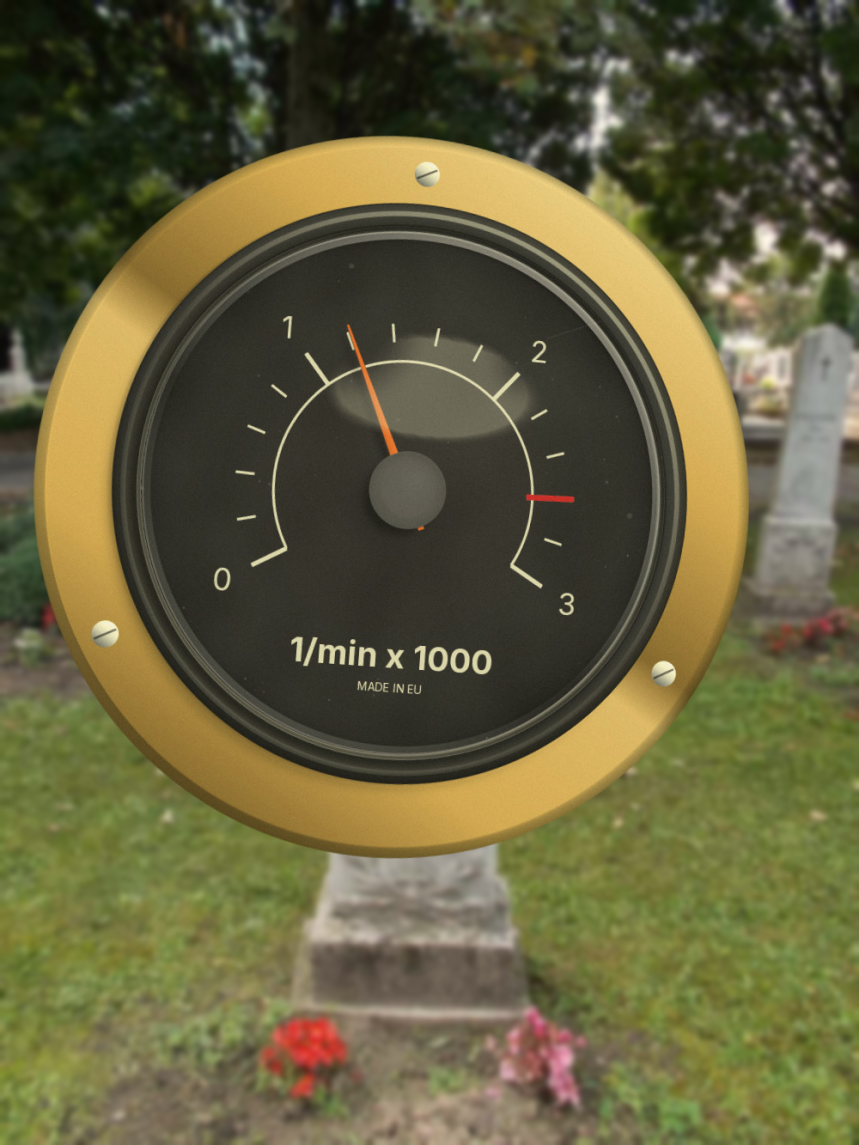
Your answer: 1200 rpm
